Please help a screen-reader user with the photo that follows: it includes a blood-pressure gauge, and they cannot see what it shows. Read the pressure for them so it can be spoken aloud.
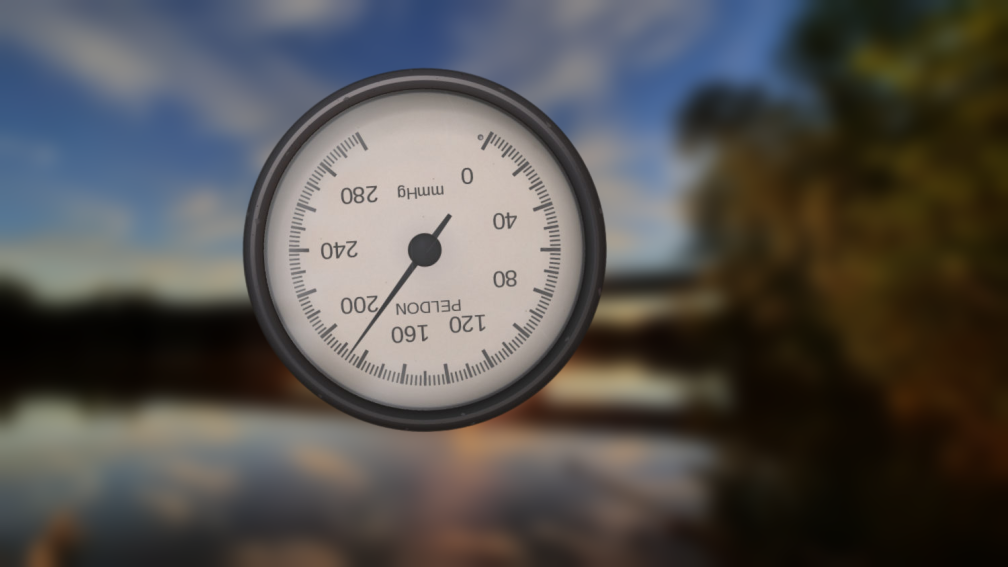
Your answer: 186 mmHg
